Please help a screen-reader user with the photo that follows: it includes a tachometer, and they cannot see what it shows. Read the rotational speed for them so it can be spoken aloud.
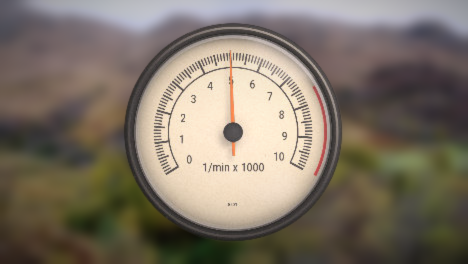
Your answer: 5000 rpm
